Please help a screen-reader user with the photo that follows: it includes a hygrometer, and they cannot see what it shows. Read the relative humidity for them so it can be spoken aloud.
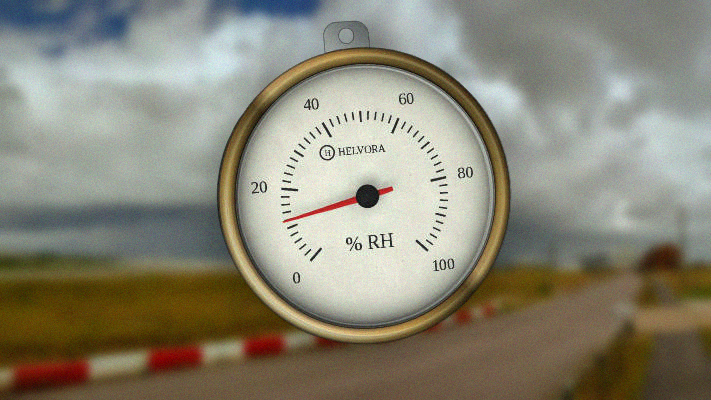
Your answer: 12 %
